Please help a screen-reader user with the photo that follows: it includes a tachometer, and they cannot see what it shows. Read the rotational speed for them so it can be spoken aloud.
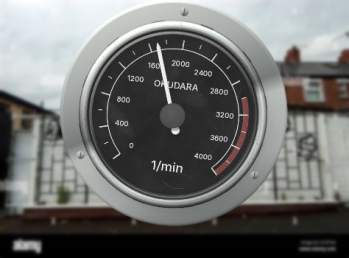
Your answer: 1700 rpm
